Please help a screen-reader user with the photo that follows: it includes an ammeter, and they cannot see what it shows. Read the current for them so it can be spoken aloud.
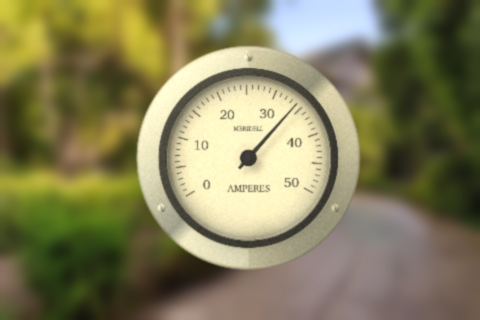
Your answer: 34 A
